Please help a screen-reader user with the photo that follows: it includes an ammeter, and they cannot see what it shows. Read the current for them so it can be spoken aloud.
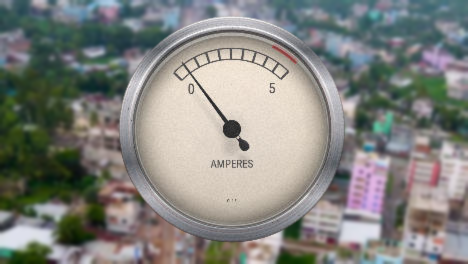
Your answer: 0.5 A
